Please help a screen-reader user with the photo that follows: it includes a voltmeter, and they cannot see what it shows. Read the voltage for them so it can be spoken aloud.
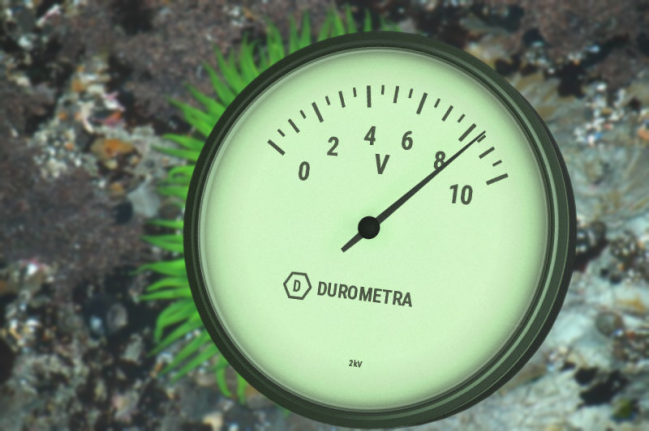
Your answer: 8.5 V
